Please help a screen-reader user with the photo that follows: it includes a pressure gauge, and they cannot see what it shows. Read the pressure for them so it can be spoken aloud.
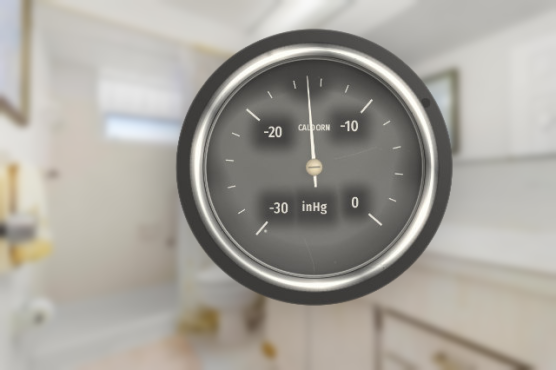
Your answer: -15 inHg
